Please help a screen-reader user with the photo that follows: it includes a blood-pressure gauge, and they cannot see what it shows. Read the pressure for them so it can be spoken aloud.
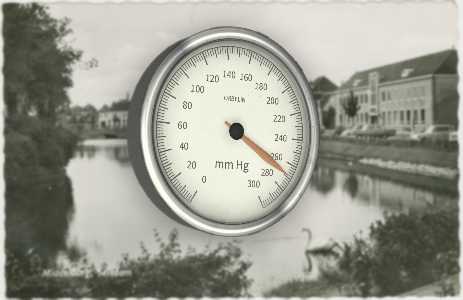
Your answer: 270 mmHg
